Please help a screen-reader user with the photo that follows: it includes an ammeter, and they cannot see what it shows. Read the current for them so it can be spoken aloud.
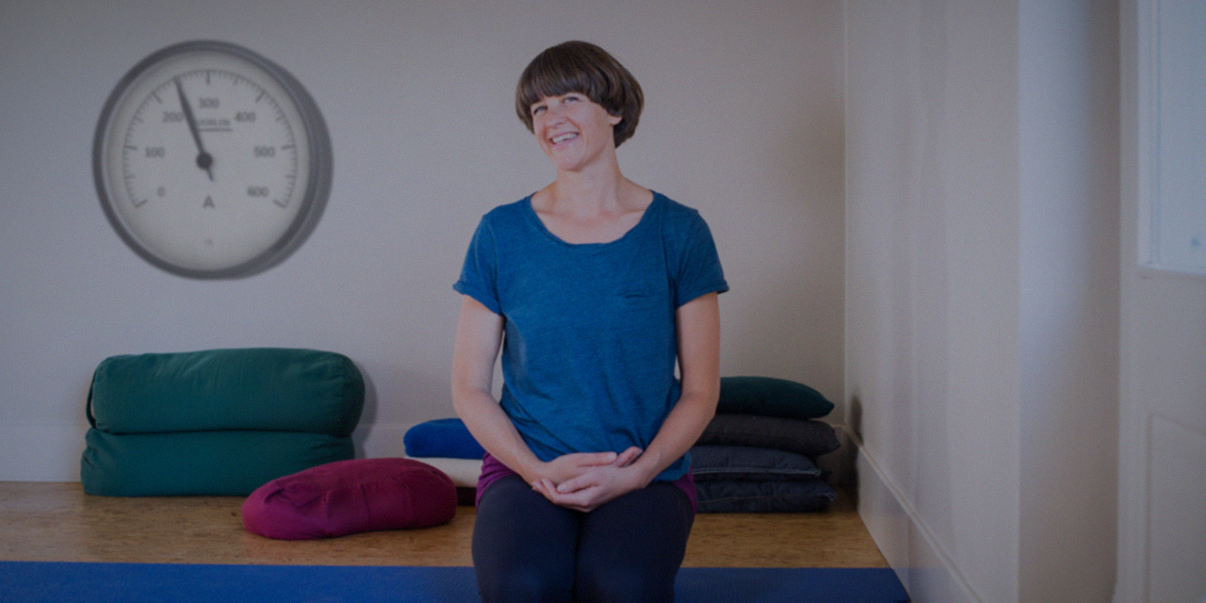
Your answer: 250 A
